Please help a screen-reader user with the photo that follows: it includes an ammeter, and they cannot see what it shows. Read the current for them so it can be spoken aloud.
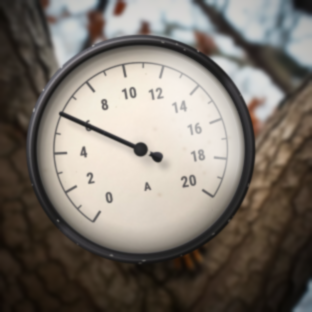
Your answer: 6 A
